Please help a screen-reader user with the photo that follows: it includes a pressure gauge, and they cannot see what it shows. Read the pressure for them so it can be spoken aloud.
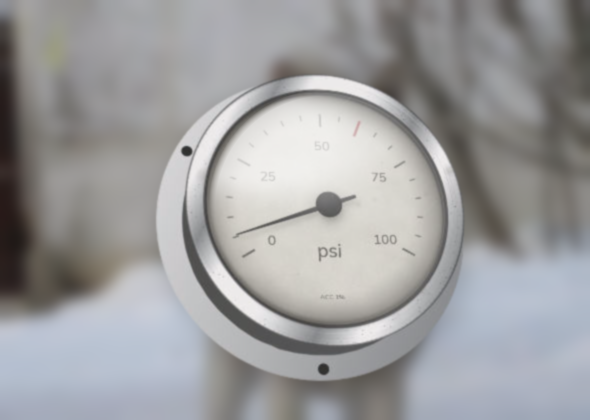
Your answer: 5 psi
